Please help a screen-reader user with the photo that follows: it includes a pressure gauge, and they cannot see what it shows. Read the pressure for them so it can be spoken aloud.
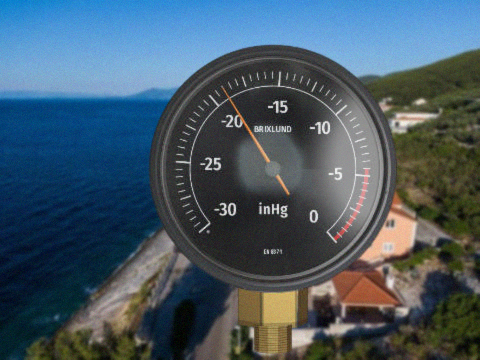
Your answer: -19 inHg
